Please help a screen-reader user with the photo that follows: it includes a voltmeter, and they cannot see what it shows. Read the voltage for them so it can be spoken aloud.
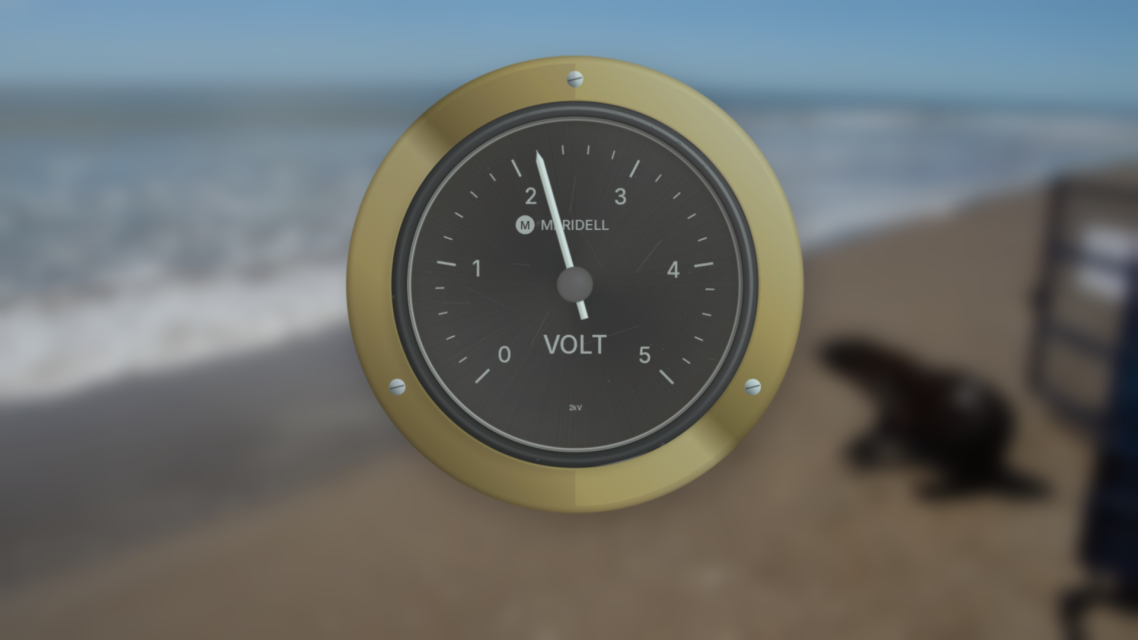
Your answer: 2.2 V
